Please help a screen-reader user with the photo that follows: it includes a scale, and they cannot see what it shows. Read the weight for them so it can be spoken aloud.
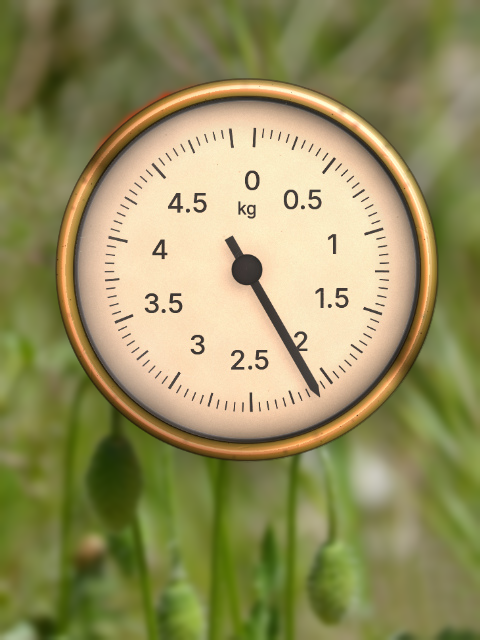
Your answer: 2.1 kg
